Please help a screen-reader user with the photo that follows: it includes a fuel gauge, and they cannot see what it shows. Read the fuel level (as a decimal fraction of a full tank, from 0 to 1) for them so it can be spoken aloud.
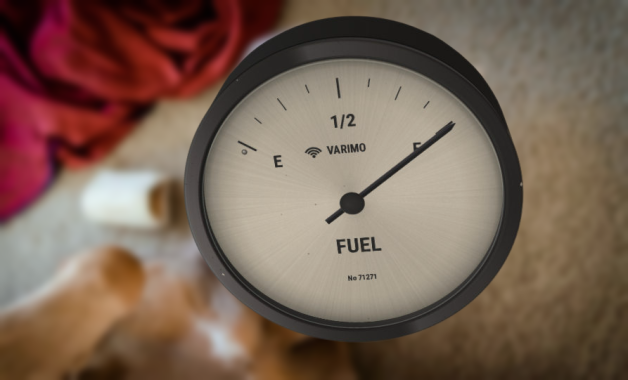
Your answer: 1
